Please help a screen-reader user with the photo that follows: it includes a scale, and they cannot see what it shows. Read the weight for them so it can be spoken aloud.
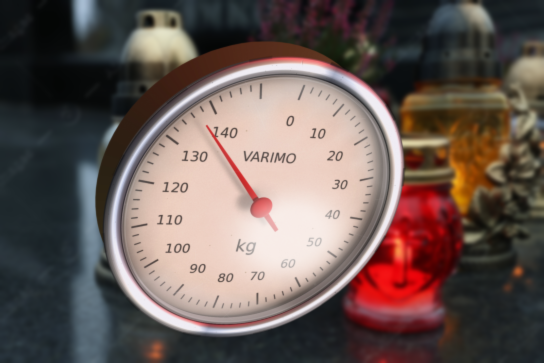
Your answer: 137 kg
